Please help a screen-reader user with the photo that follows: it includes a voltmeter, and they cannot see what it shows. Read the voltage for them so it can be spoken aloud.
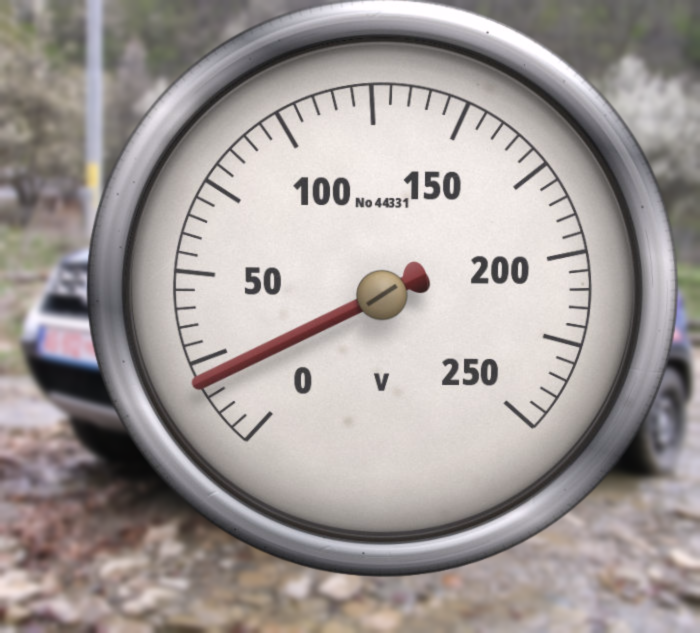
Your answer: 20 V
